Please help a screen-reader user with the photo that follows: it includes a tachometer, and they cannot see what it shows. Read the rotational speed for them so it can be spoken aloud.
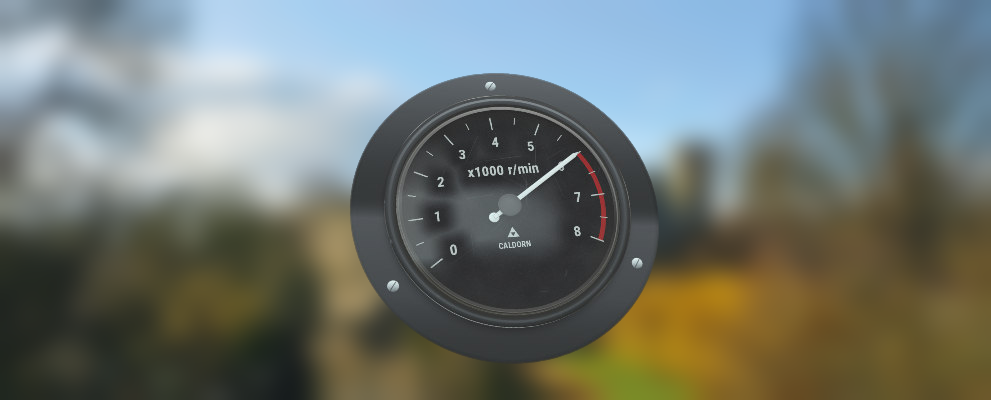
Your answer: 6000 rpm
